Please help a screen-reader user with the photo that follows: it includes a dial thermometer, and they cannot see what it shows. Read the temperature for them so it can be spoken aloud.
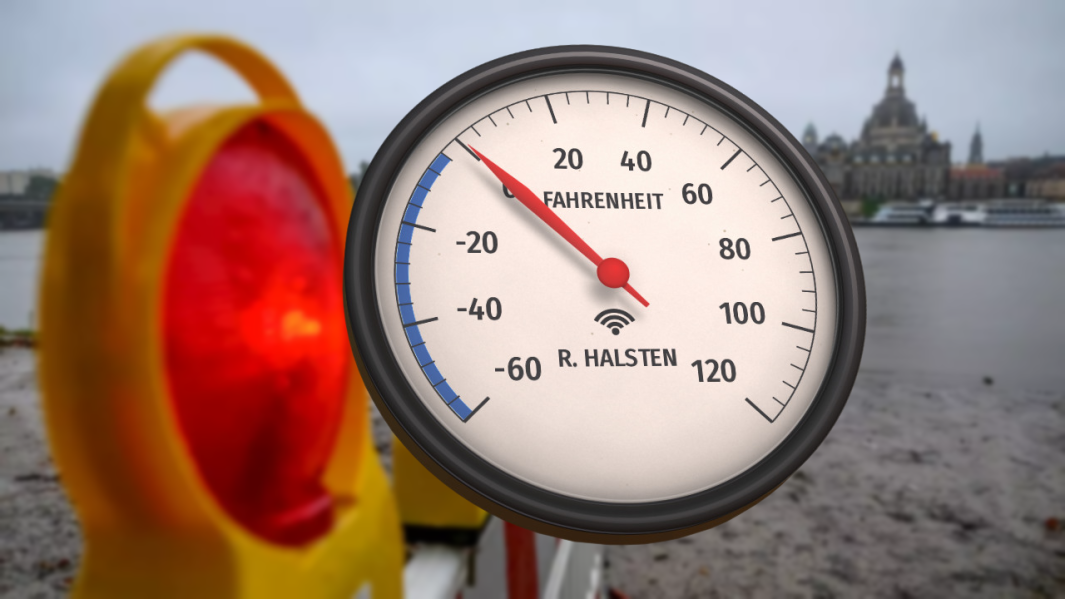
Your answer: 0 °F
